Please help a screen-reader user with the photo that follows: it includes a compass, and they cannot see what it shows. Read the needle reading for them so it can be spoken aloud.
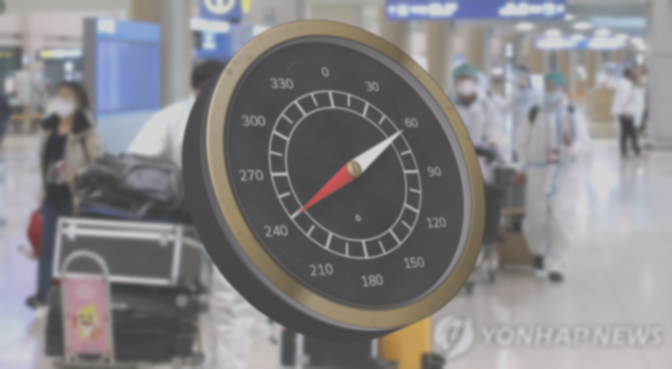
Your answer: 240 °
